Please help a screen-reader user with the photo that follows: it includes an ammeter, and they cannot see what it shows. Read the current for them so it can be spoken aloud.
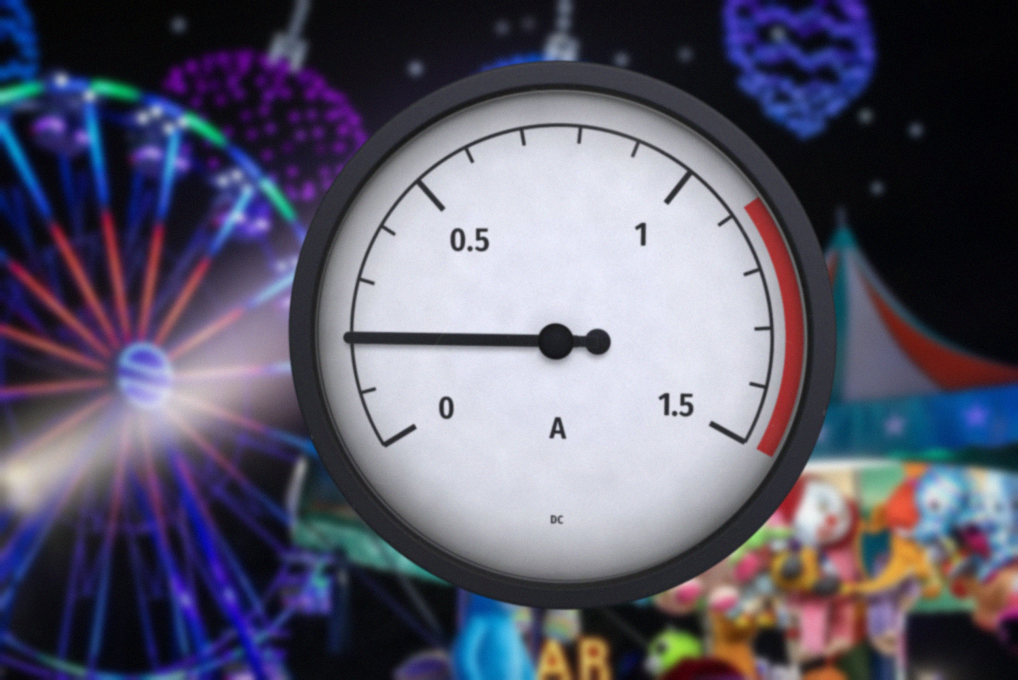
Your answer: 0.2 A
